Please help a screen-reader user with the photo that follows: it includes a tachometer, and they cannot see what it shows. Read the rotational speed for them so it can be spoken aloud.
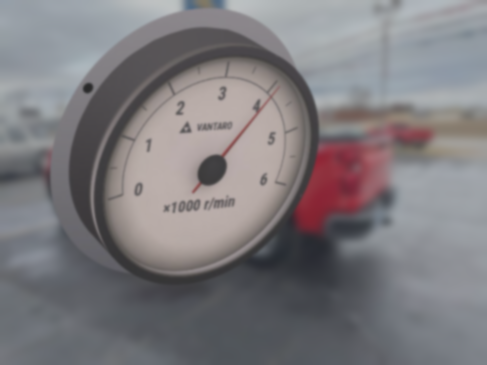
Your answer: 4000 rpm
